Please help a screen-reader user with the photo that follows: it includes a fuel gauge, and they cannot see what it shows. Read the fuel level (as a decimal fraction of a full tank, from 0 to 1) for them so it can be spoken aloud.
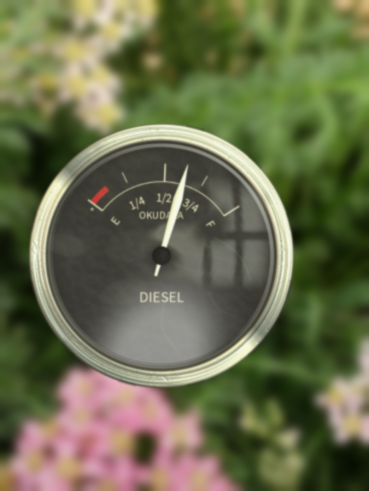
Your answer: 0.625
